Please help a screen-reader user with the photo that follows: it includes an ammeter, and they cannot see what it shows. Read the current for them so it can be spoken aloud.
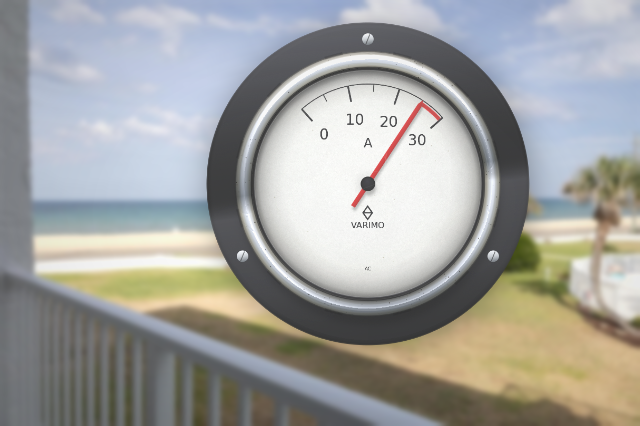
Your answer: 25 A
